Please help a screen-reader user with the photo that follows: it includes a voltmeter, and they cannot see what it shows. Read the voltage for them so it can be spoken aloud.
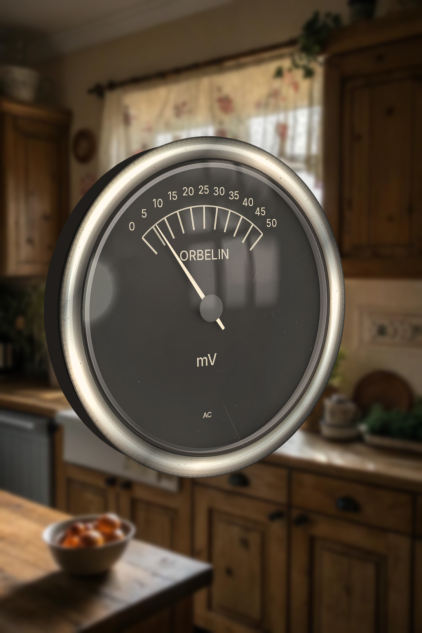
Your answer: 5 mV
